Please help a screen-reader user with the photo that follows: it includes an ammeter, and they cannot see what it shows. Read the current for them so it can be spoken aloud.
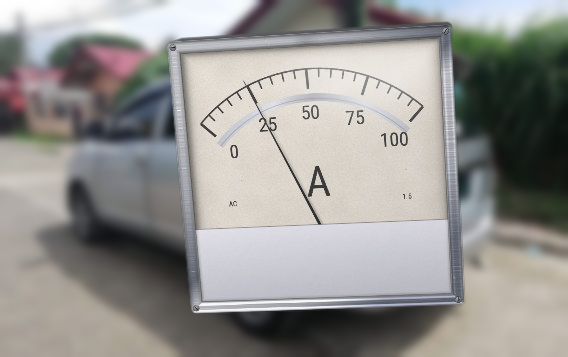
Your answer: 25 A
